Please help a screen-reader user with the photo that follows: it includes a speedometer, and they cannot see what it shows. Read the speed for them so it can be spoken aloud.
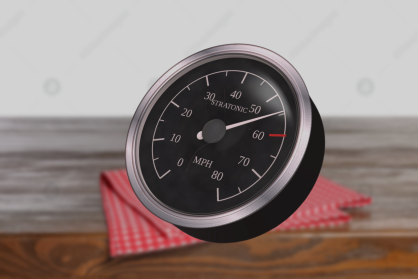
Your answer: 55 mph
